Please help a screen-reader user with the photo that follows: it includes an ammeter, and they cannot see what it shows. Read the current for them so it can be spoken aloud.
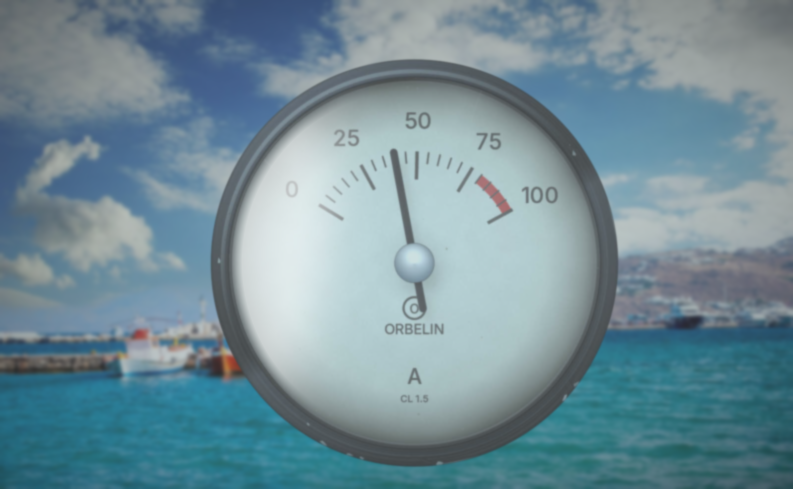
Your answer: 40 A
